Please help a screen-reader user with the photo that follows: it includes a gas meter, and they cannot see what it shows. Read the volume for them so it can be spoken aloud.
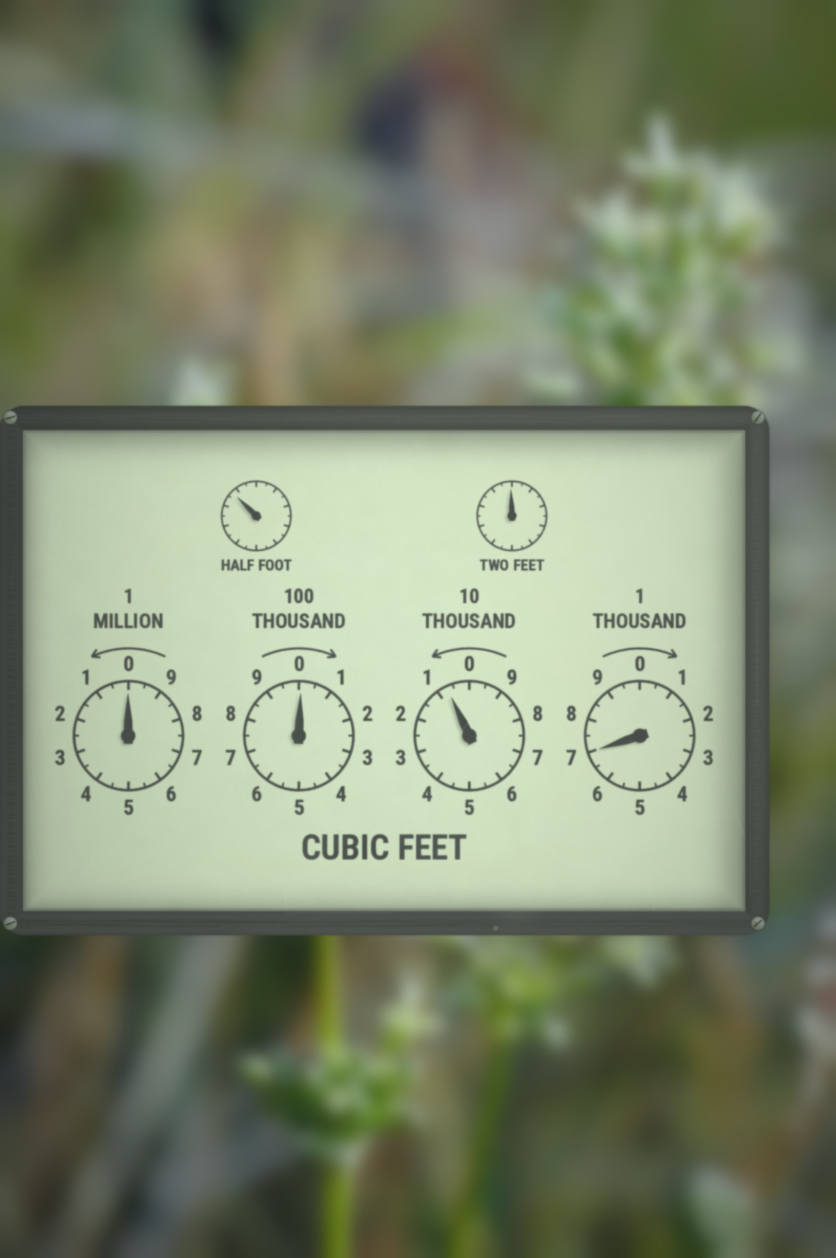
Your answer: 700 ft³
